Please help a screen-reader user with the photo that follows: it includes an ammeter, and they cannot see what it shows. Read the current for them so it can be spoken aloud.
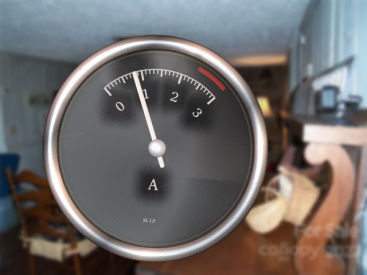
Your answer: 0.8 A
